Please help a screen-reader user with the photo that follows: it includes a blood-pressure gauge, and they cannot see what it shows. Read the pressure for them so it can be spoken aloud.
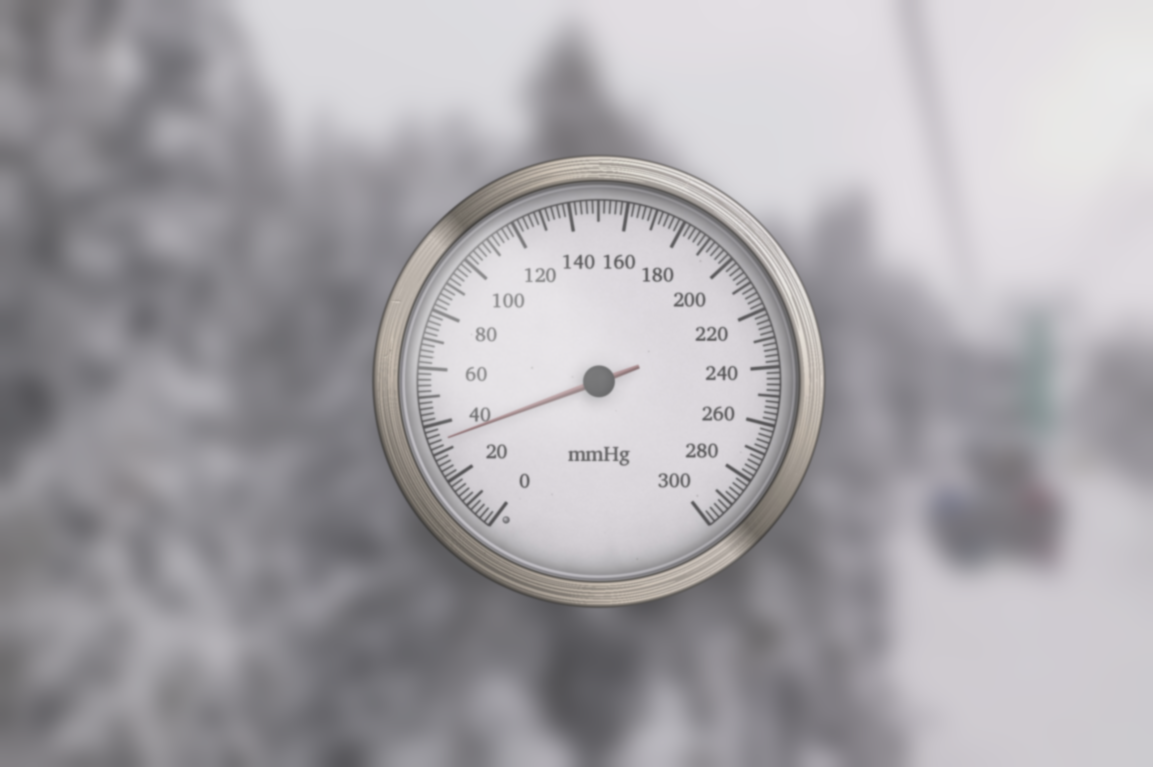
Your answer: 34 mmHg
